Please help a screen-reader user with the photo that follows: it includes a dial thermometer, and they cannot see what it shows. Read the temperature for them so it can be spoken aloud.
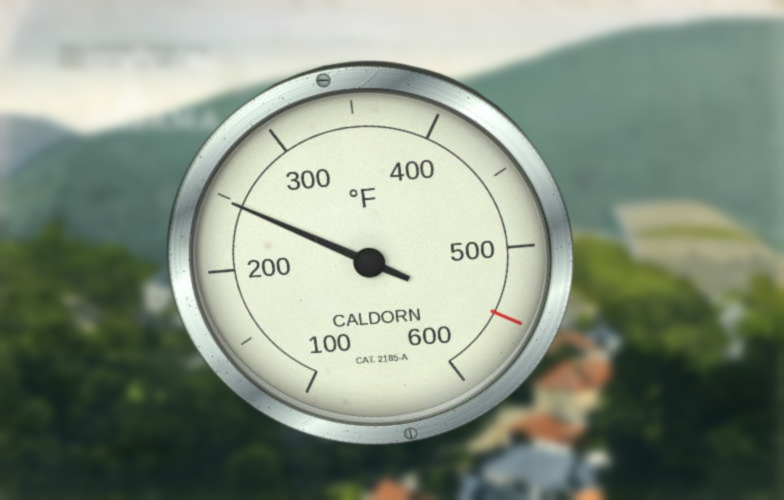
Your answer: 250 °F
